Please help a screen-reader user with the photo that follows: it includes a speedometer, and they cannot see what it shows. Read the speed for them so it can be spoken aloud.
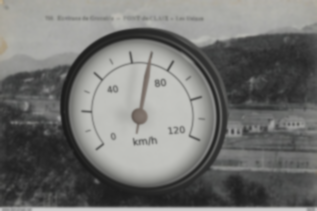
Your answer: 70 km/h
